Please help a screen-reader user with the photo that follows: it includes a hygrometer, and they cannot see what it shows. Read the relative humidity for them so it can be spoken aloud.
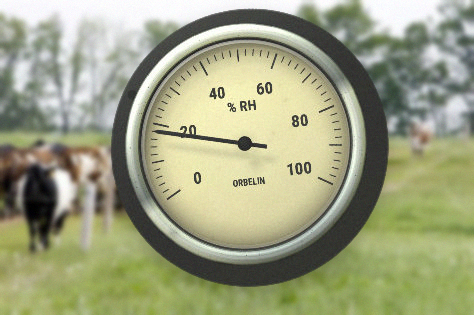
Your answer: 18 %
